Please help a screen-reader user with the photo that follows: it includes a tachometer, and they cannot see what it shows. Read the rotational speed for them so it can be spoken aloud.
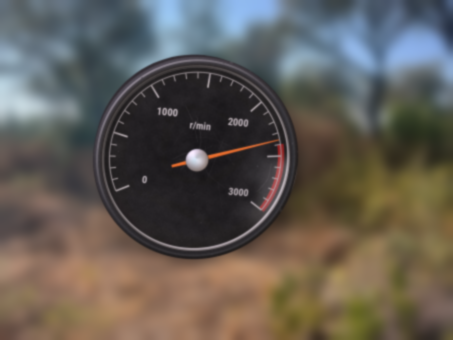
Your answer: 2350 rpm
